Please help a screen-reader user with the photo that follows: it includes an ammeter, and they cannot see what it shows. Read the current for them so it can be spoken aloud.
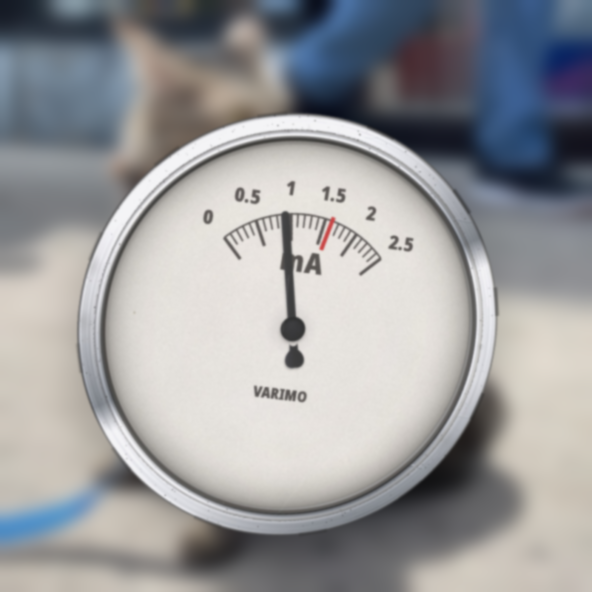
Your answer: 0.9 mA
